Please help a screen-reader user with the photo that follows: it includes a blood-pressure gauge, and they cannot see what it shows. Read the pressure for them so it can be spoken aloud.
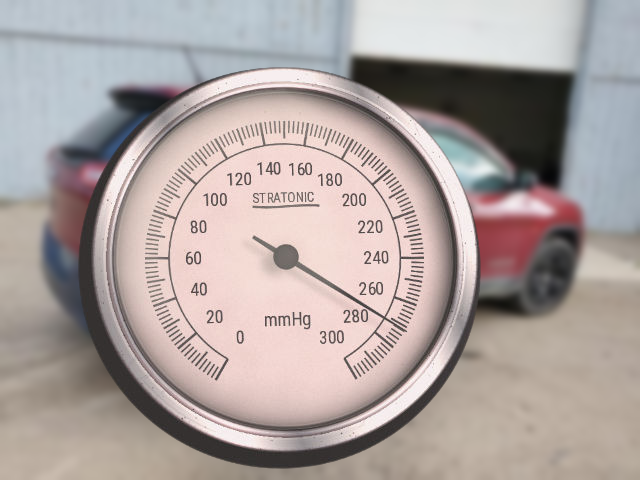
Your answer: 272 mmHg
